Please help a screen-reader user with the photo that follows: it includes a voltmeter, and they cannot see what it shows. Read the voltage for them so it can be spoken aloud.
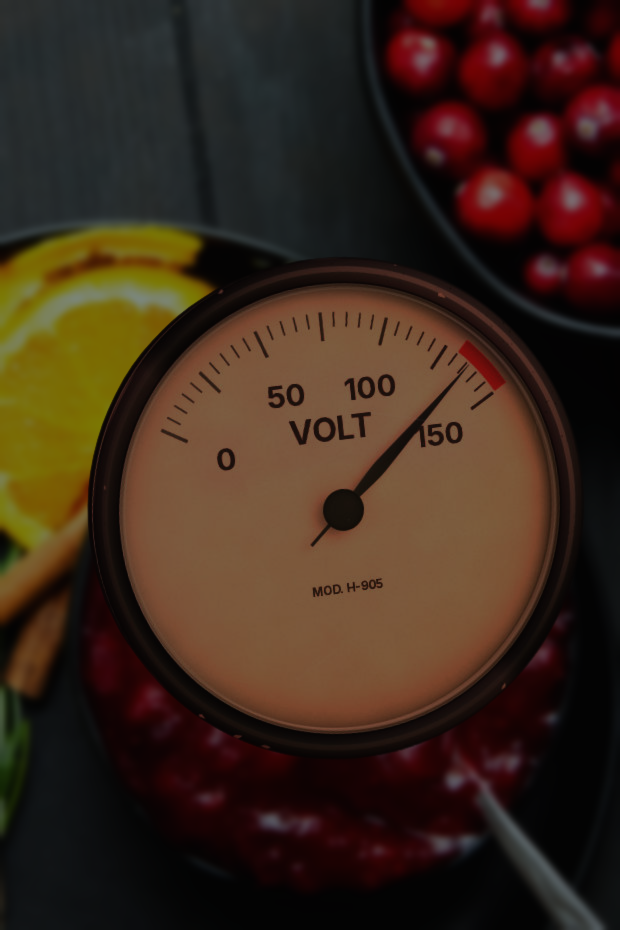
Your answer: 135 V
